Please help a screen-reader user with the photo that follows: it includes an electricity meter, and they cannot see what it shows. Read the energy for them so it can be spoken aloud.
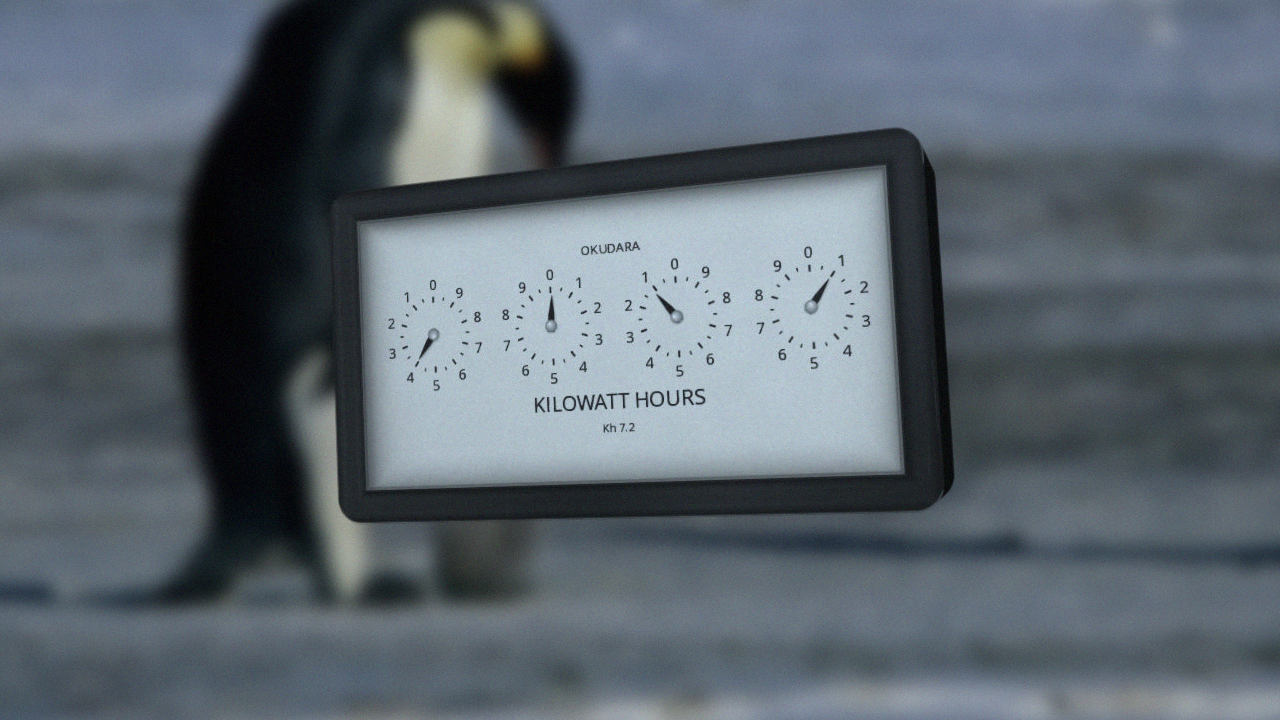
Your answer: 4011 kWh
